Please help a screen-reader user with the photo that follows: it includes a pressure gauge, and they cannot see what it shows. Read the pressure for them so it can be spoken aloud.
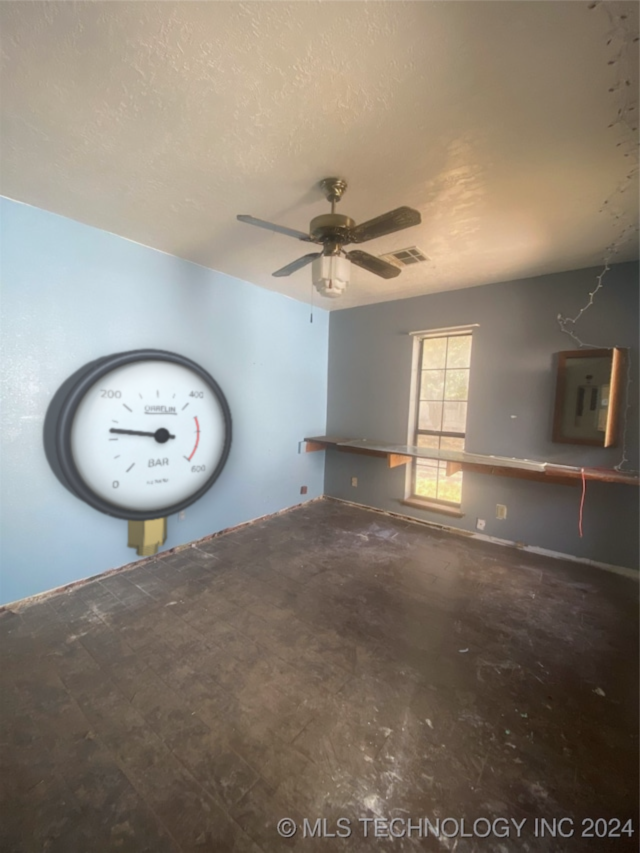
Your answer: 125 bar
